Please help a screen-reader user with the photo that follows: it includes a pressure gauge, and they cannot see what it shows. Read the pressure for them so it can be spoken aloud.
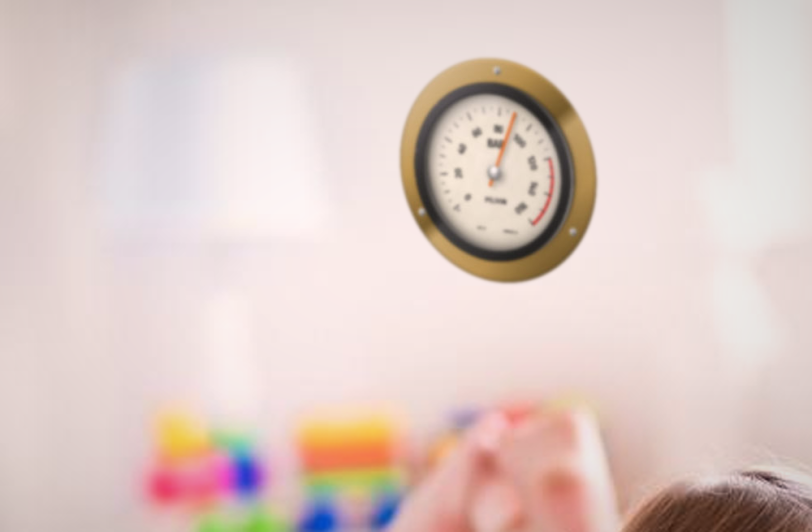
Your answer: 90 bar
